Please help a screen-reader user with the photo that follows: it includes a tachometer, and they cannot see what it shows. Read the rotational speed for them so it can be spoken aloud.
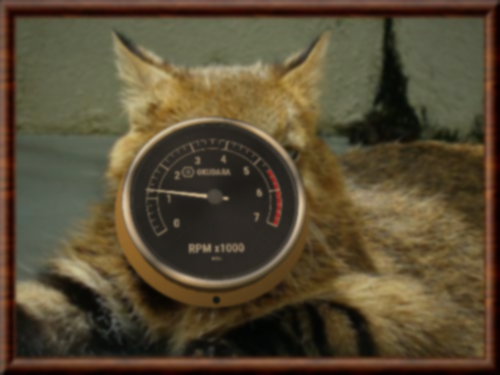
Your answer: 1200 rpm
